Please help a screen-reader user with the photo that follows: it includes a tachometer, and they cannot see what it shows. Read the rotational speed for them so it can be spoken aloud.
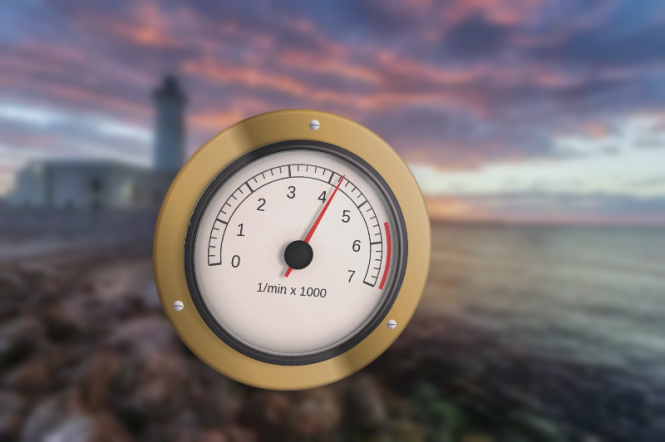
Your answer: 4200 rpm
